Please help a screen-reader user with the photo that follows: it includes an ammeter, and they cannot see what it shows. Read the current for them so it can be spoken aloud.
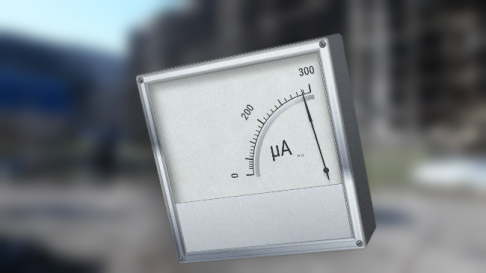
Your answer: 290 µA
